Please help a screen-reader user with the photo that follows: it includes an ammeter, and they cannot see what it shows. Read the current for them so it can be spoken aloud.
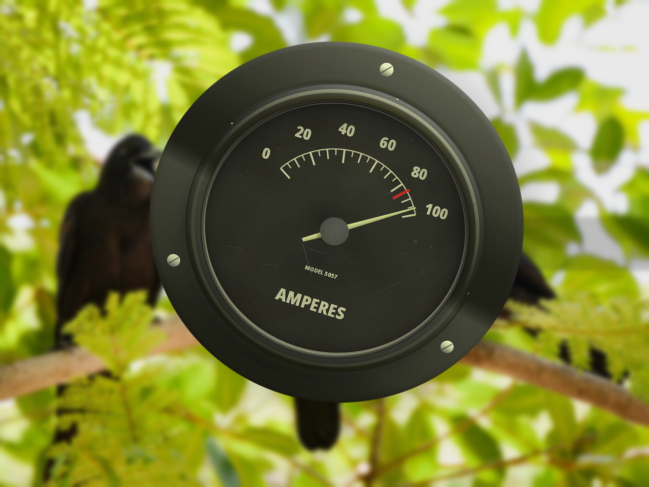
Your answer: 95 A
